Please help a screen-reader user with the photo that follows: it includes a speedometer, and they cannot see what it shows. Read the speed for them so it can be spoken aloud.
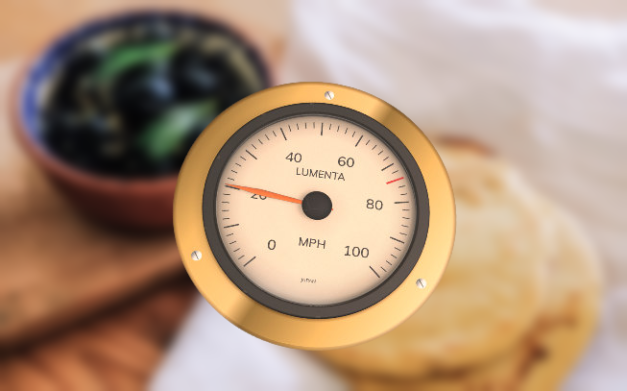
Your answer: 20 mph
